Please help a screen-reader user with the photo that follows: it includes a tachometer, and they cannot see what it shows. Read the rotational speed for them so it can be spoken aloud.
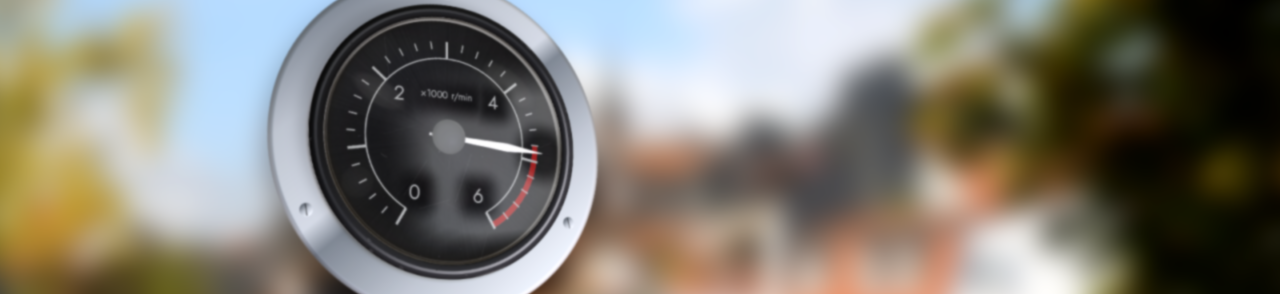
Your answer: 4900 rpm
